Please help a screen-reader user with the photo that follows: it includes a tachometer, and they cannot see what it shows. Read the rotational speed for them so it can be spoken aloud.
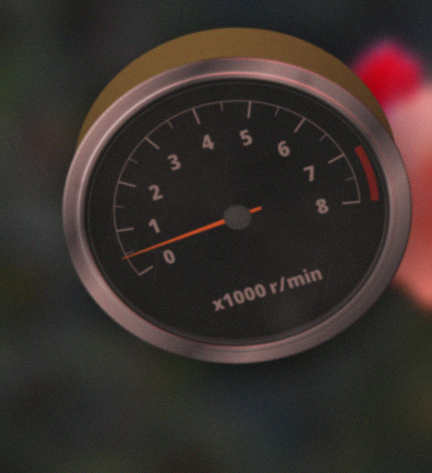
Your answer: 500 rpm
